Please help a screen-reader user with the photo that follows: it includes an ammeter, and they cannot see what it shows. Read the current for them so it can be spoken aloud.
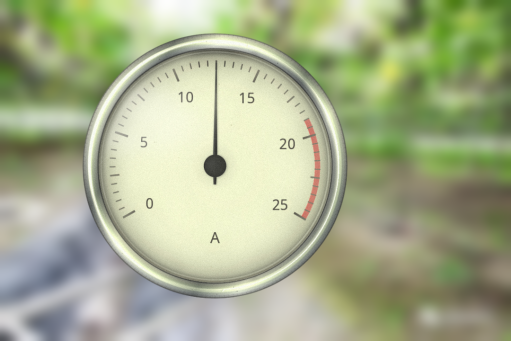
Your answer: 12.5 A
